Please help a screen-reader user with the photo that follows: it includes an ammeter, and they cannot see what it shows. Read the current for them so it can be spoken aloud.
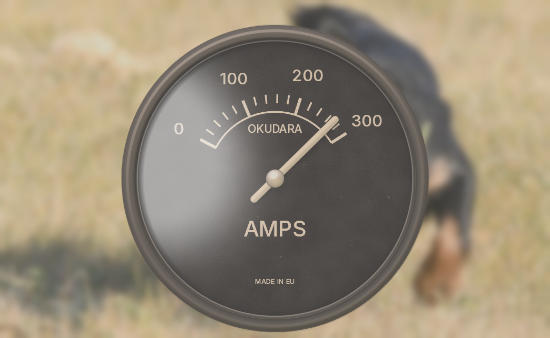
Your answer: 270 A
